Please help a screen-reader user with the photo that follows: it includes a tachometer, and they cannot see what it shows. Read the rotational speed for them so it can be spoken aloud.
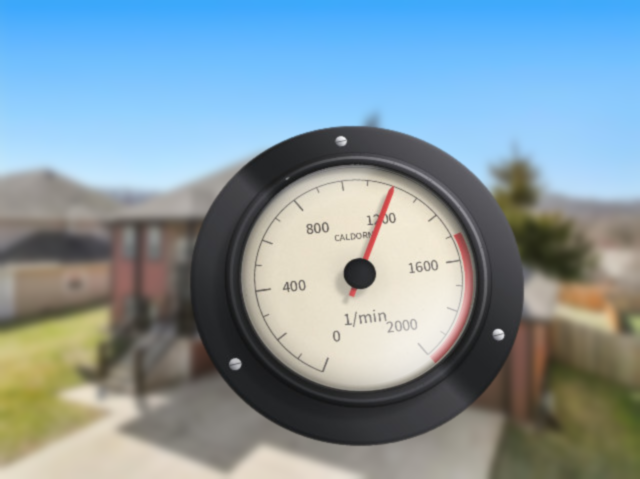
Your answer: 1200 rpm
